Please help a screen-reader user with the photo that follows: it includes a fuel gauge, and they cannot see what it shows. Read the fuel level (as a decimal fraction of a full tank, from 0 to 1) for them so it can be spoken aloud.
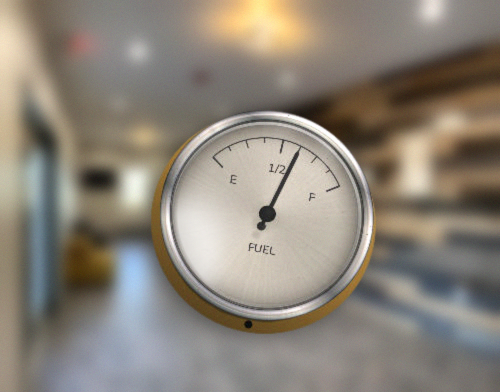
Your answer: 0.625
